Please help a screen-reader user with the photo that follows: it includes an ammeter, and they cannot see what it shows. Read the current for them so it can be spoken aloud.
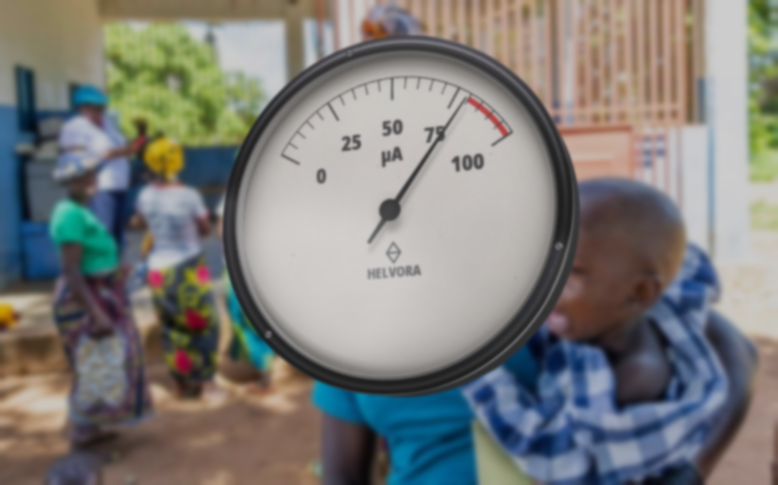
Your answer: 80 µA
